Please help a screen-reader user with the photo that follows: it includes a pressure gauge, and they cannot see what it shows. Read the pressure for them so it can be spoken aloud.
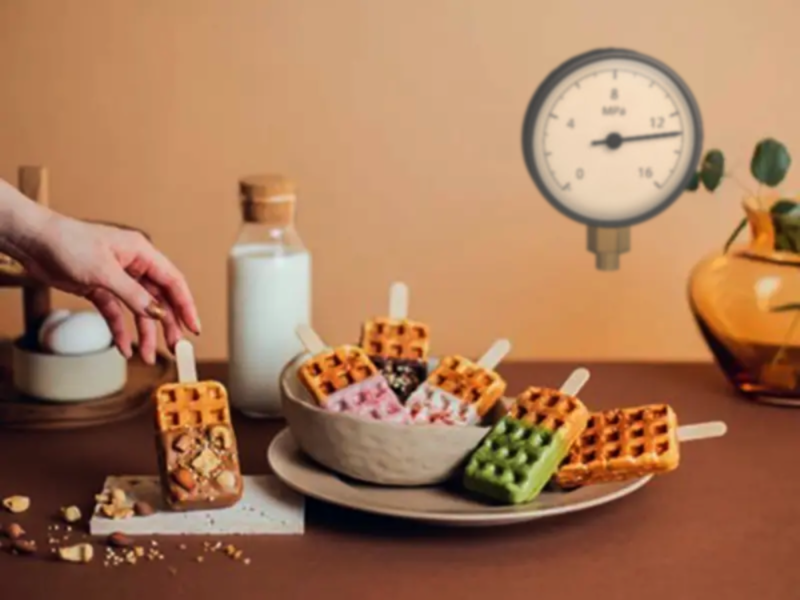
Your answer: 13 MPa
